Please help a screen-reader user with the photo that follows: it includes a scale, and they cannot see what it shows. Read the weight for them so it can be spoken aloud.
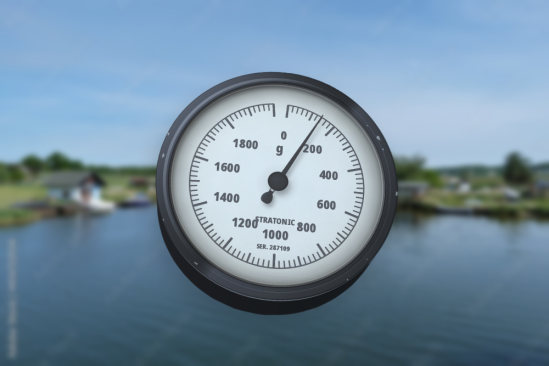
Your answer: 140 g
